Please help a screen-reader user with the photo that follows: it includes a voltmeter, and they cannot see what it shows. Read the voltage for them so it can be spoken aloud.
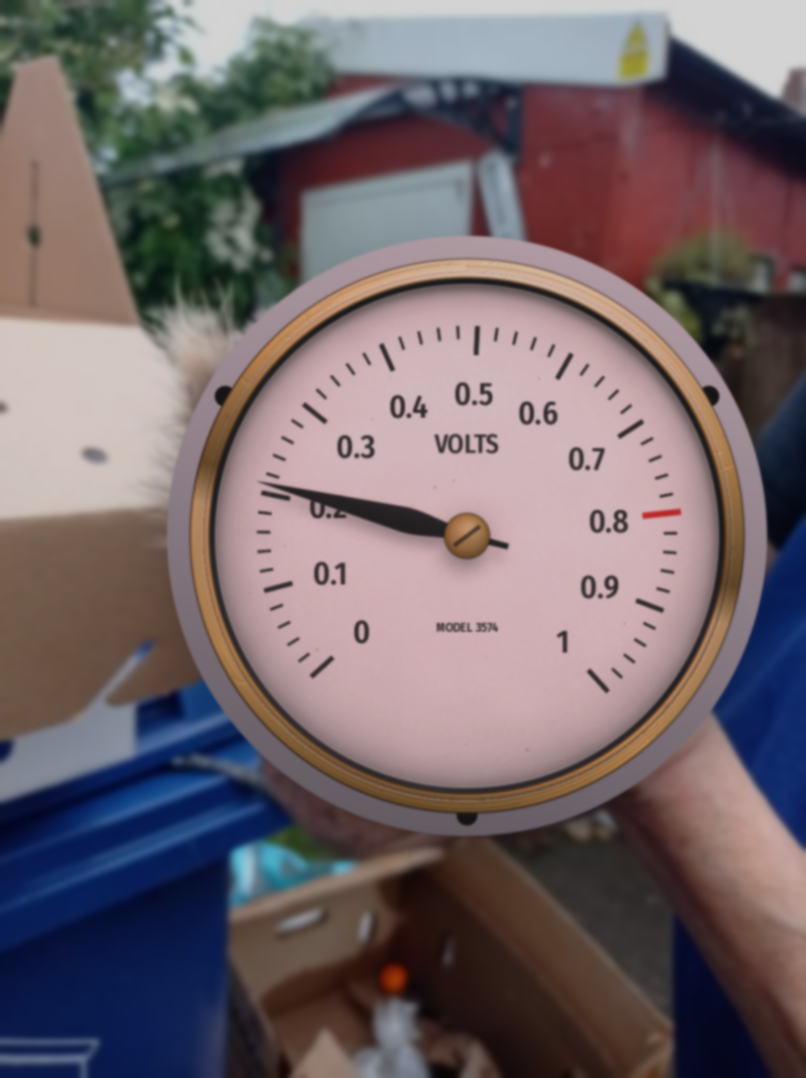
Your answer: 0.21 V
